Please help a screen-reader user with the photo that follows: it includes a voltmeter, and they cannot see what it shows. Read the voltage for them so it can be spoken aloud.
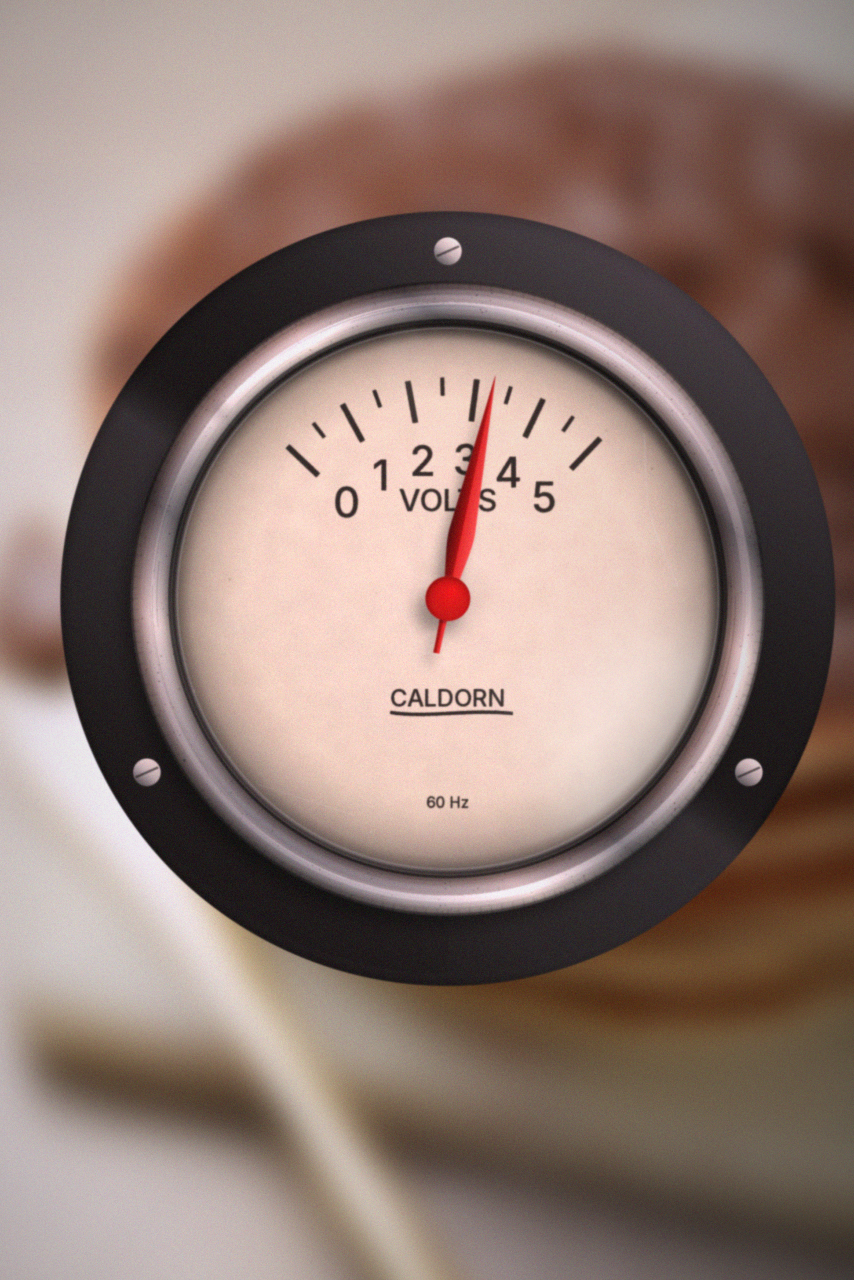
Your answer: 3.25 V
